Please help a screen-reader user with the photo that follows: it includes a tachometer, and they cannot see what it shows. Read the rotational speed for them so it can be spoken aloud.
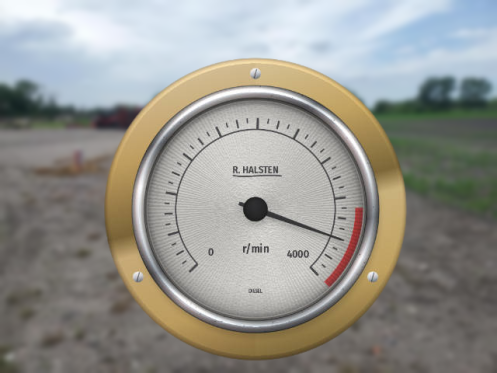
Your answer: 3600 rpm
